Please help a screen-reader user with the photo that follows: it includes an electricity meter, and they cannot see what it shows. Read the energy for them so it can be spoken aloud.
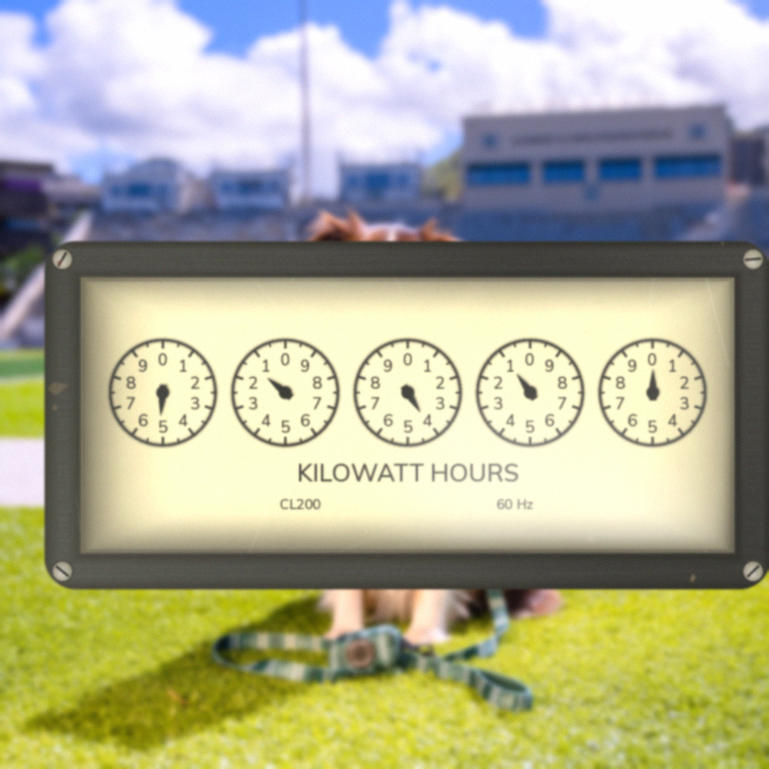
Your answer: 51410 kWh
